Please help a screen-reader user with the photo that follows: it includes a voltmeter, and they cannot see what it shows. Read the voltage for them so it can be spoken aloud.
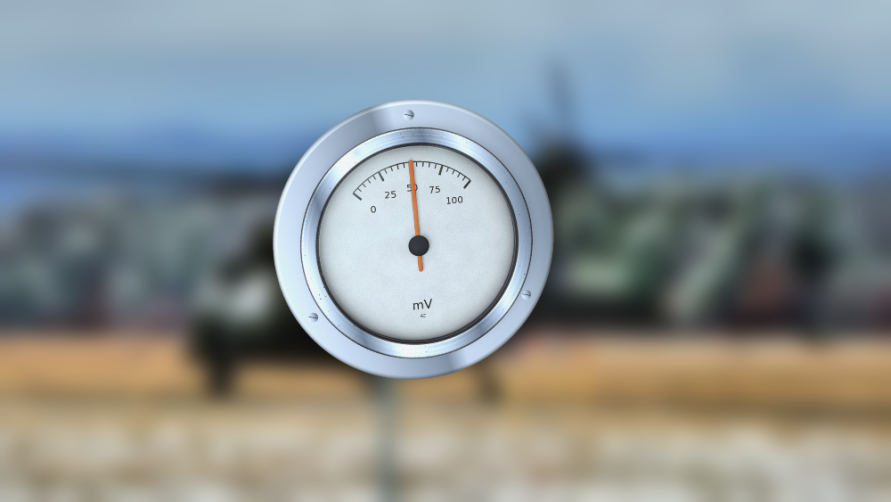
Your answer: 50 mV
